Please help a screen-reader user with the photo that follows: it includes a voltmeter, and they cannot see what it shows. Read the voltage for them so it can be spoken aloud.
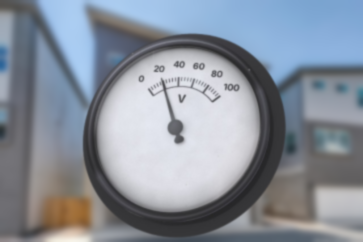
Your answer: 20 V
